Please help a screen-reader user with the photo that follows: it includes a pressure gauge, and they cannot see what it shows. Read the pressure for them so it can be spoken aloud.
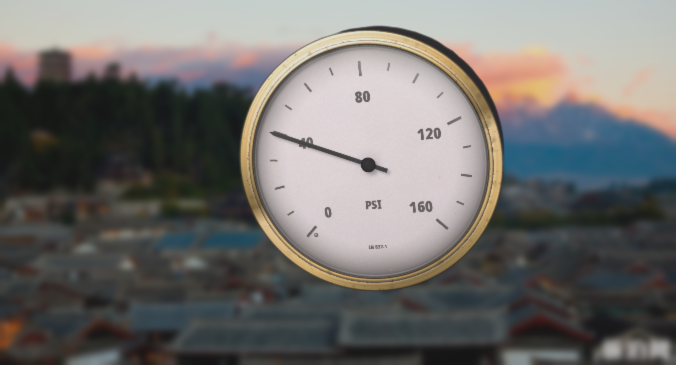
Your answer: 40 psi
